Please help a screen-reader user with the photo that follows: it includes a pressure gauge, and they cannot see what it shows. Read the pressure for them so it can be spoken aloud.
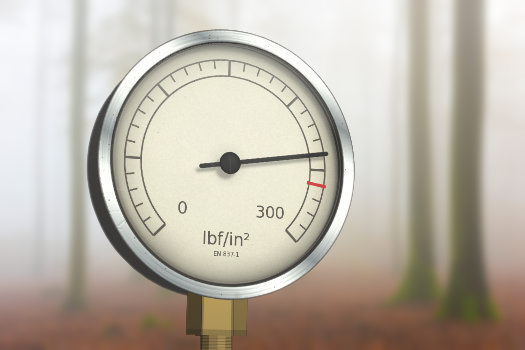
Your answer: 240 psi
